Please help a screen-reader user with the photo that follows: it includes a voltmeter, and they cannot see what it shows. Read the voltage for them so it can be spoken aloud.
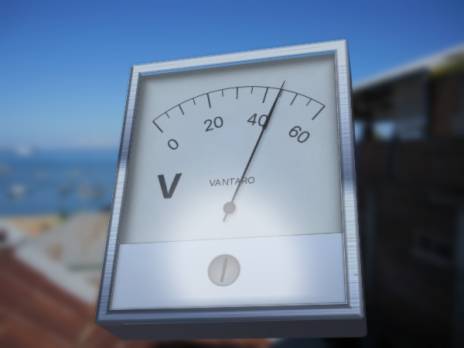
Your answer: 45 V
